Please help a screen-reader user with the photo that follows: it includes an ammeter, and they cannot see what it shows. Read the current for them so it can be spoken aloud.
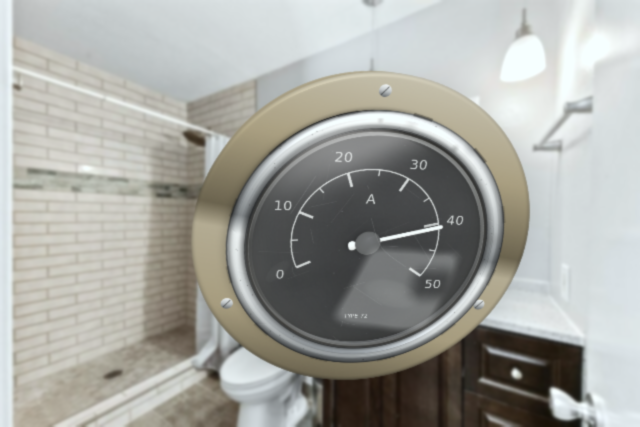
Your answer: 40 A
